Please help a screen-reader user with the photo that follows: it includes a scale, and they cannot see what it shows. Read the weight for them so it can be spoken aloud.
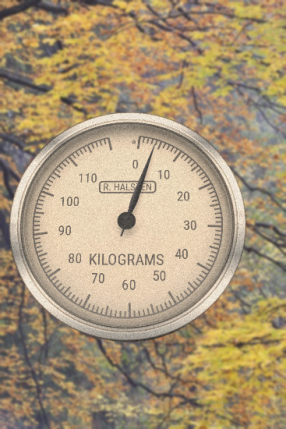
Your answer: 4 kg
